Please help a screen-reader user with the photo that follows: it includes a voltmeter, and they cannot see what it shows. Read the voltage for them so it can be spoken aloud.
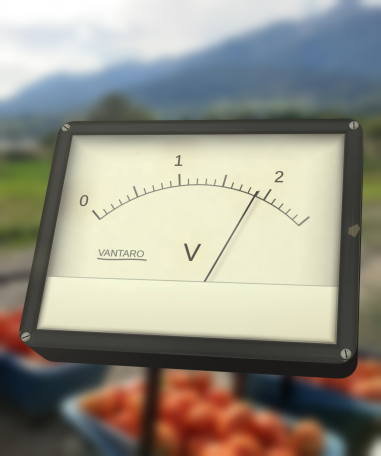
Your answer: 1.9 V
